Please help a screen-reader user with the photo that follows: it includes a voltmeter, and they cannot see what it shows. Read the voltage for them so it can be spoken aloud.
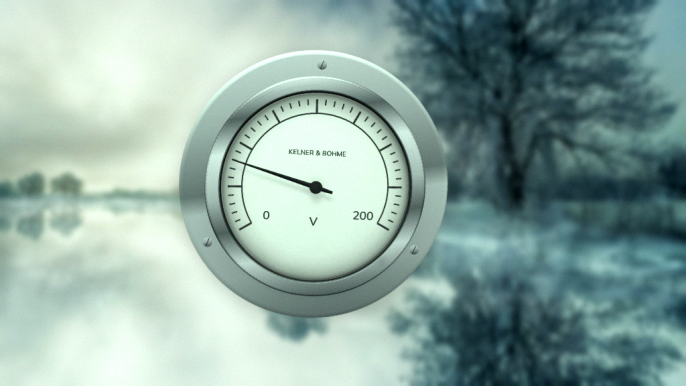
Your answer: 40 V
